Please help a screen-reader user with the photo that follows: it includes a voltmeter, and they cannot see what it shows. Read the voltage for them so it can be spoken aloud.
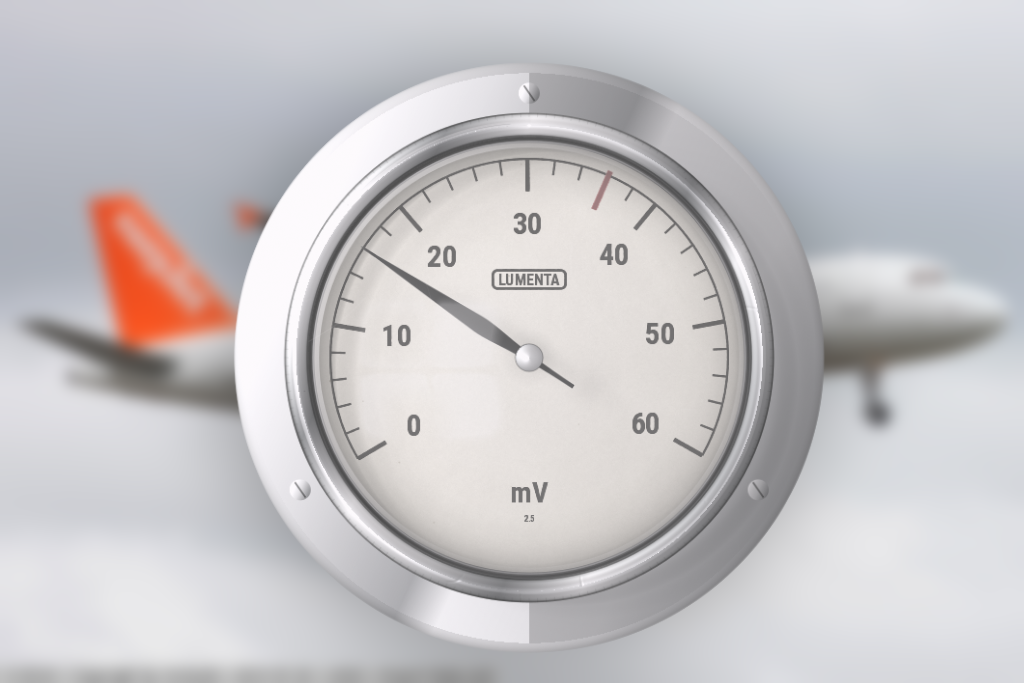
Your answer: 16 mV
